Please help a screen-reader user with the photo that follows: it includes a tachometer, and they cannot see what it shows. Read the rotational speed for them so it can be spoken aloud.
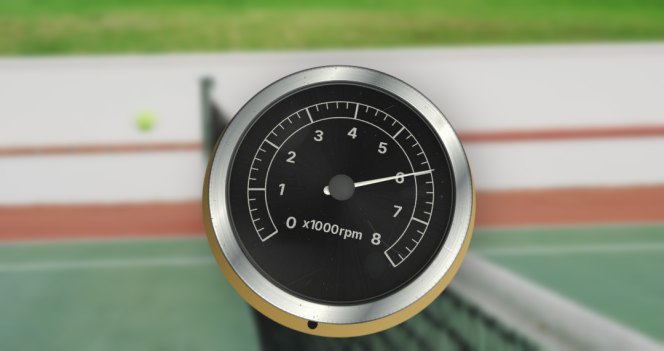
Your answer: 6000 rpm
